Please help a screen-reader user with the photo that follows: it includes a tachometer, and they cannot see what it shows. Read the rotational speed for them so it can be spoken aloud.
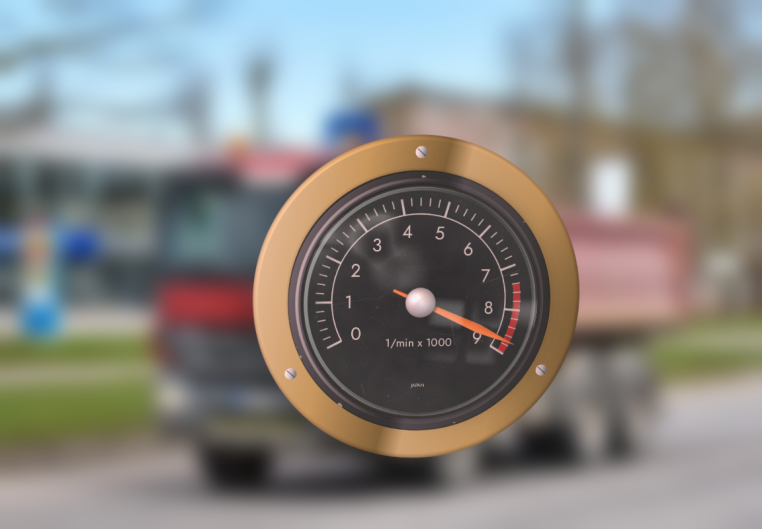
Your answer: 8700 rpm
